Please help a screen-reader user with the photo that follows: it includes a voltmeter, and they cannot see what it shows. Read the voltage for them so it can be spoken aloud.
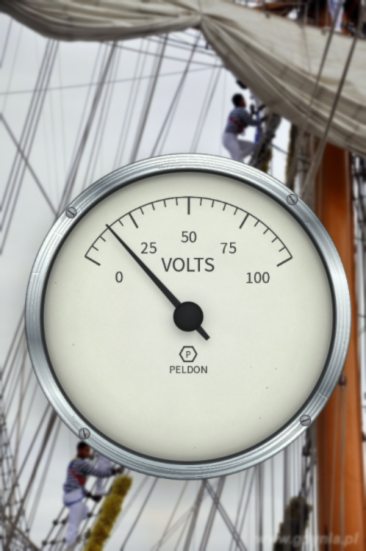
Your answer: 15 V
